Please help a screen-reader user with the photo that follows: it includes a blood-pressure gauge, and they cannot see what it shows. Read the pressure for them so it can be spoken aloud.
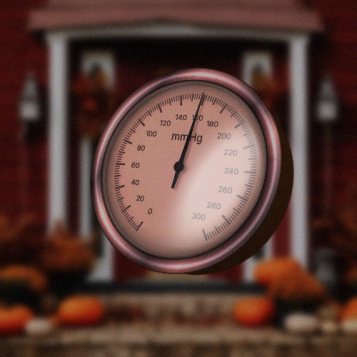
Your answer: 160 mmHg
